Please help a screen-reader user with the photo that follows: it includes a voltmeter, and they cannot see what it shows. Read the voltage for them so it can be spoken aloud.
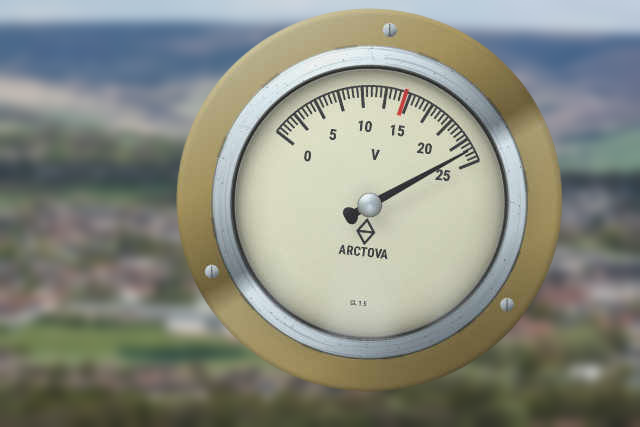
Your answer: 23.5 V
